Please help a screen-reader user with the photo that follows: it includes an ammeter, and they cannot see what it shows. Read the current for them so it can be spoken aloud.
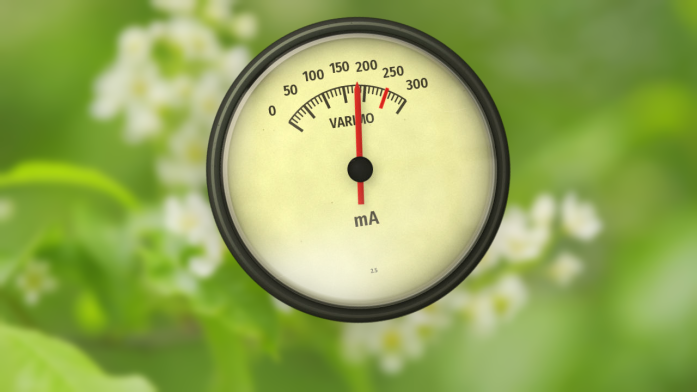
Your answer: 180 mA
